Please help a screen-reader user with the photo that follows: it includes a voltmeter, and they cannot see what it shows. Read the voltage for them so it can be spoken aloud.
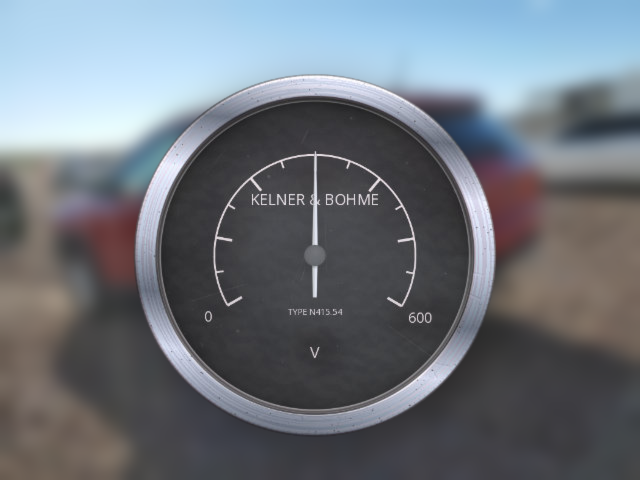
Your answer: 300 V
